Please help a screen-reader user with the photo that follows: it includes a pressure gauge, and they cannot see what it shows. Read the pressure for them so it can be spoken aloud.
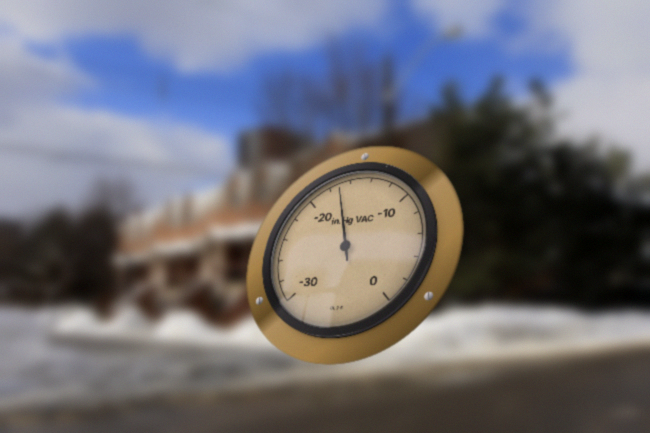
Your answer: -17 inHg
